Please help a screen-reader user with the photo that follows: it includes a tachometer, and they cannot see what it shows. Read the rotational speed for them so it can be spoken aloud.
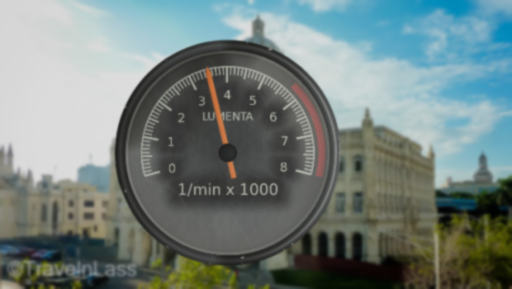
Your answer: 3500 rpm
